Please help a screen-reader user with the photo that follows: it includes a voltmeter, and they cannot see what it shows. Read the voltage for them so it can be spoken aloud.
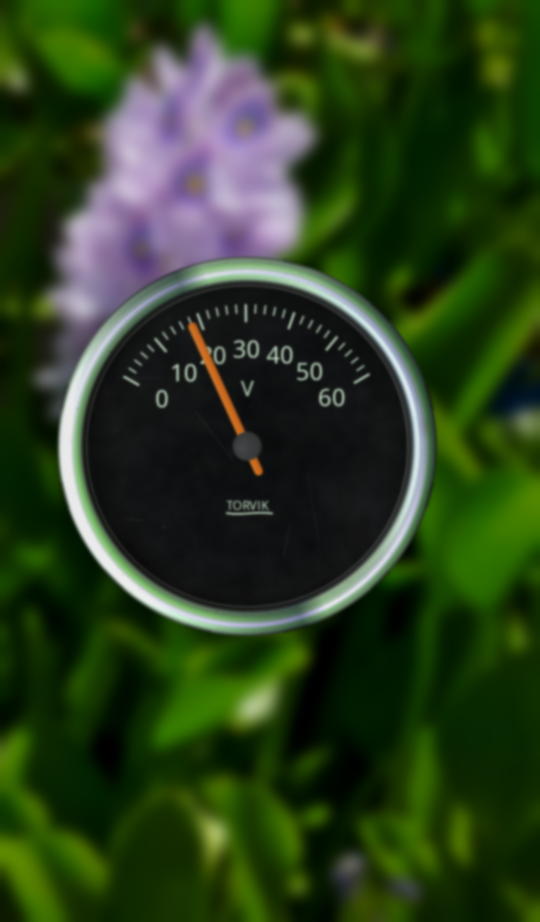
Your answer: 18 V
